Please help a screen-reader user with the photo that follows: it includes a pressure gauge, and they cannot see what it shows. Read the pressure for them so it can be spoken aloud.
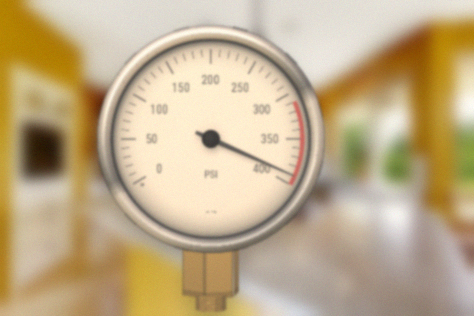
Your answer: 390 psi
